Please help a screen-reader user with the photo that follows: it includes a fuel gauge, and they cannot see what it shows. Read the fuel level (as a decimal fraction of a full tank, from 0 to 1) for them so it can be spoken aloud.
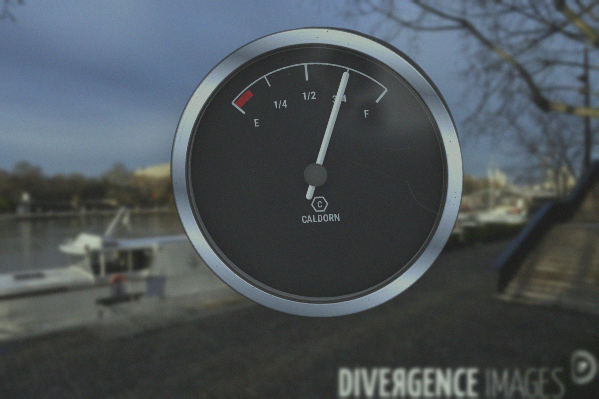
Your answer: 0.75
